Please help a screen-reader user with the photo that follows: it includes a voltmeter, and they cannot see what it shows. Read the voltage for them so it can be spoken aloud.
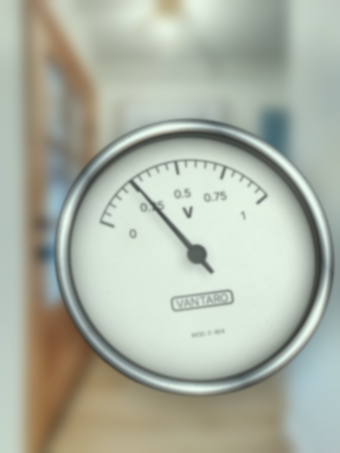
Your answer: 0.25 V
